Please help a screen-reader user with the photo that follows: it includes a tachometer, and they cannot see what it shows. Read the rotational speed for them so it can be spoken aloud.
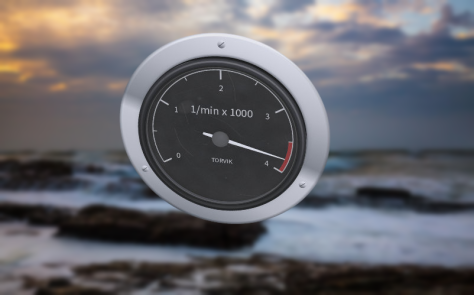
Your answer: 3750 rpm
